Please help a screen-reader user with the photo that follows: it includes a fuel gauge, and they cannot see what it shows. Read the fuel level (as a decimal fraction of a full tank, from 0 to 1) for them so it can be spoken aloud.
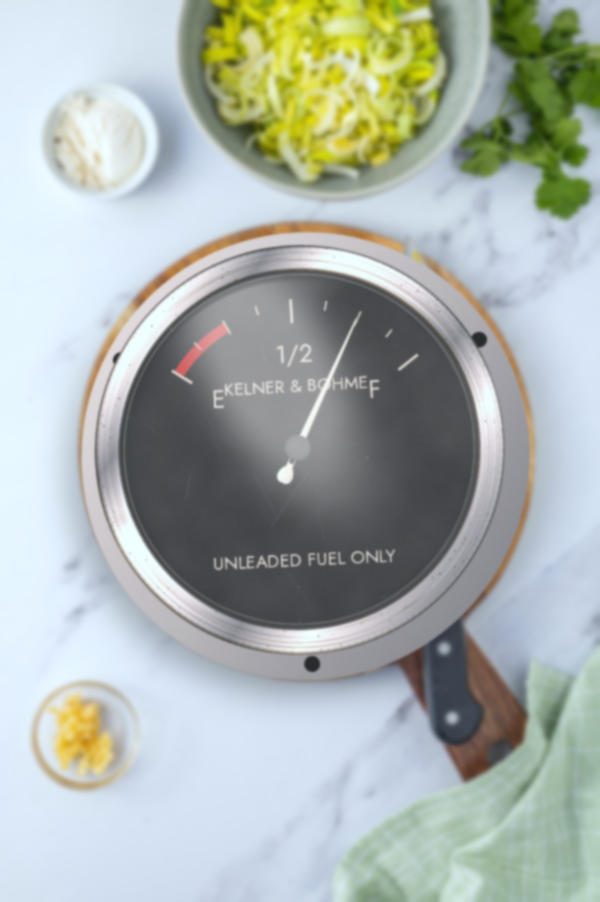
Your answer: 0.75
